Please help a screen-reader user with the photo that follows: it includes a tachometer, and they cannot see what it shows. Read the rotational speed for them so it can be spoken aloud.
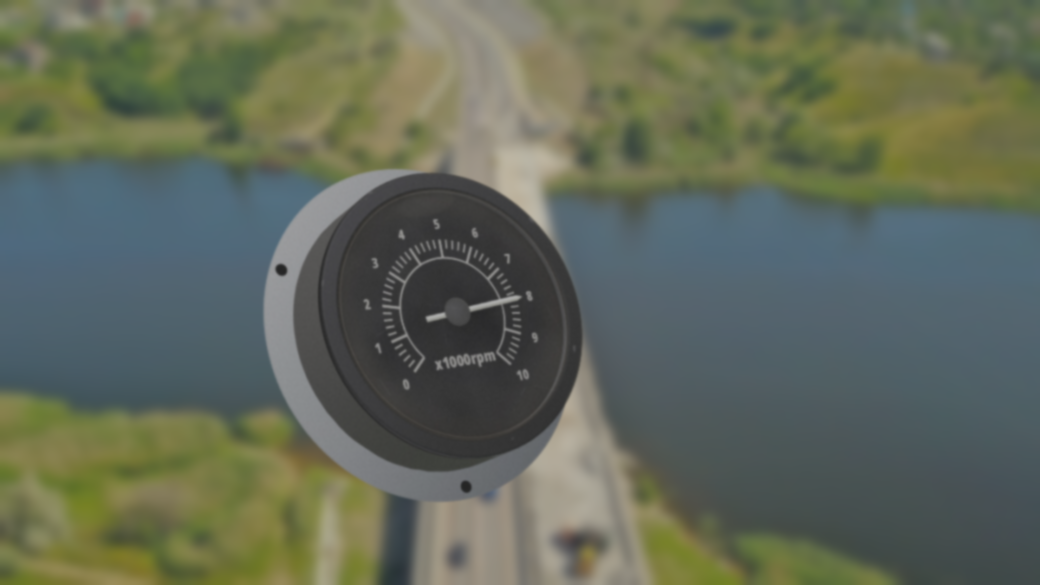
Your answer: 8000 rpm
